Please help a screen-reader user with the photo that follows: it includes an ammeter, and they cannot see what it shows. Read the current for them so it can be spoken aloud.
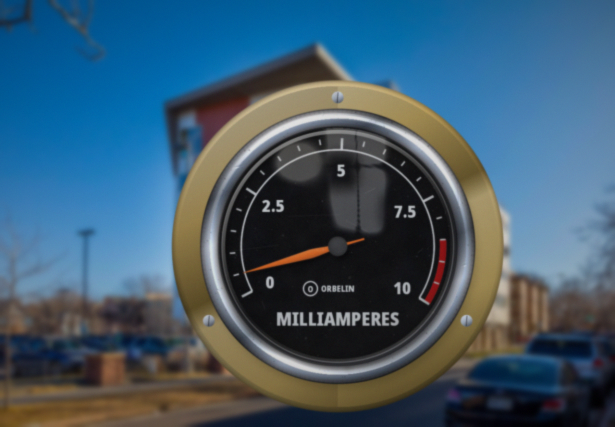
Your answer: 0.5 mA
